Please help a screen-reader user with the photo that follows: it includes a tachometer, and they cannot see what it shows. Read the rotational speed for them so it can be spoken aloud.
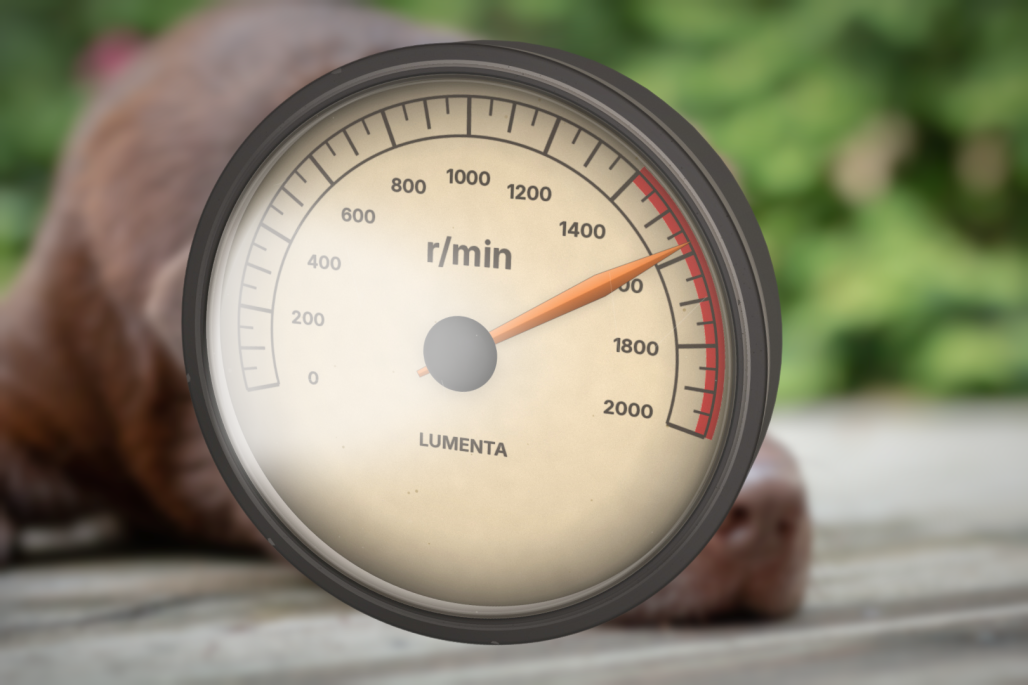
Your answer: 1575 rpm
